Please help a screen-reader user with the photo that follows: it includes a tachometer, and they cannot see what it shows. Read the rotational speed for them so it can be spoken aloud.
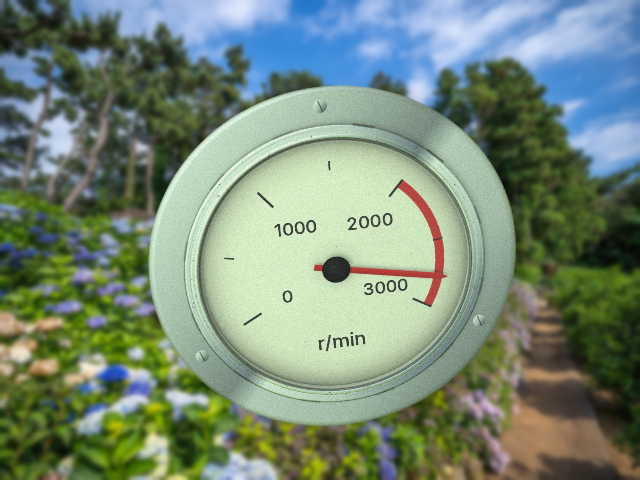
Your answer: 2750 rpm
